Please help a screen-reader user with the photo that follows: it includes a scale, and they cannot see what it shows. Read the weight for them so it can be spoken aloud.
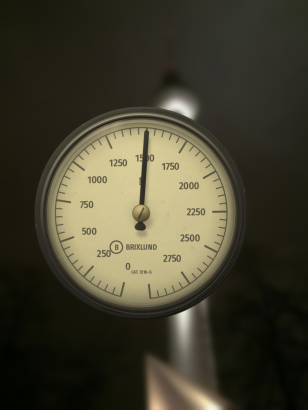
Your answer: 1500 g
